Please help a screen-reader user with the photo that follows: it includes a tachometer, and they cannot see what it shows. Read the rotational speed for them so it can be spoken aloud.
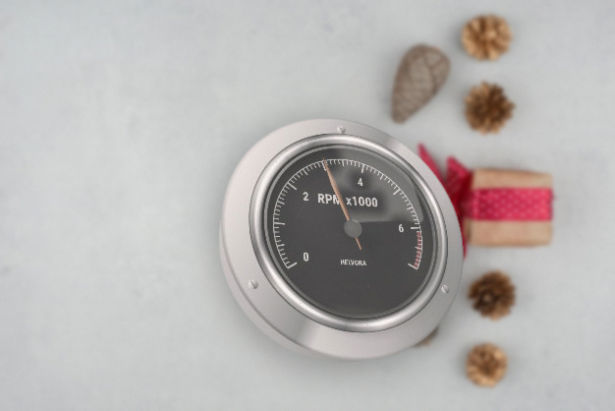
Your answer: 3000 rpm
